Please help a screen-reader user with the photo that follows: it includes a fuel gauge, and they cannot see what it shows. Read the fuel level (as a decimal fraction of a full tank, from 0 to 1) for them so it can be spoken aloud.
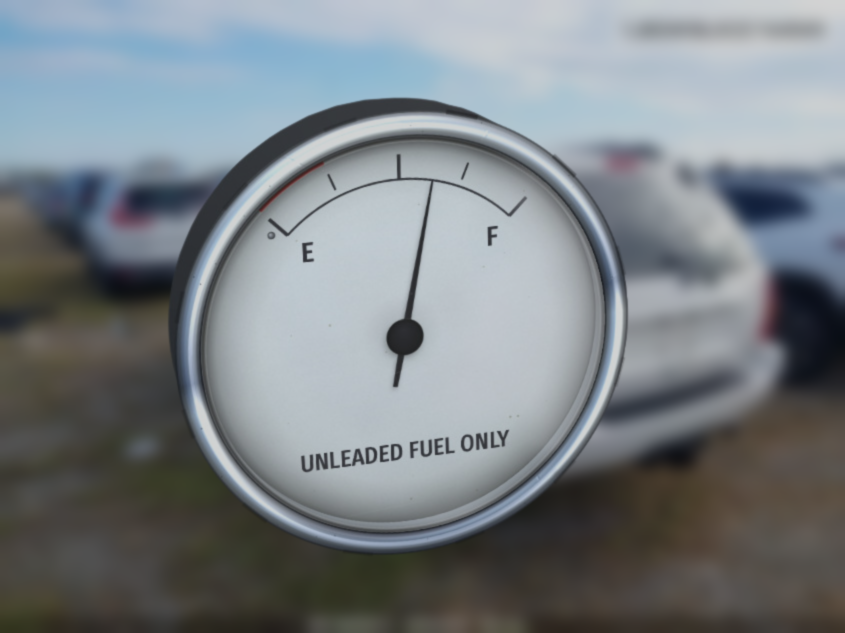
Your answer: 0.625
